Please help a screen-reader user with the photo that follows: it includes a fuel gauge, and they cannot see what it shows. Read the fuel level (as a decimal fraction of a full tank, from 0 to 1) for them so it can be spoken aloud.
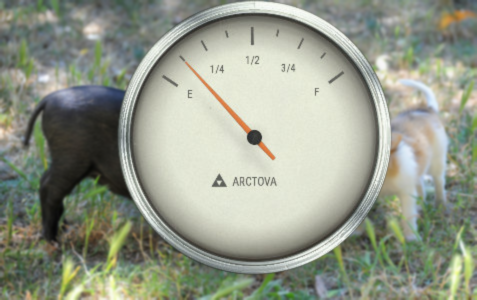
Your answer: 0.125
